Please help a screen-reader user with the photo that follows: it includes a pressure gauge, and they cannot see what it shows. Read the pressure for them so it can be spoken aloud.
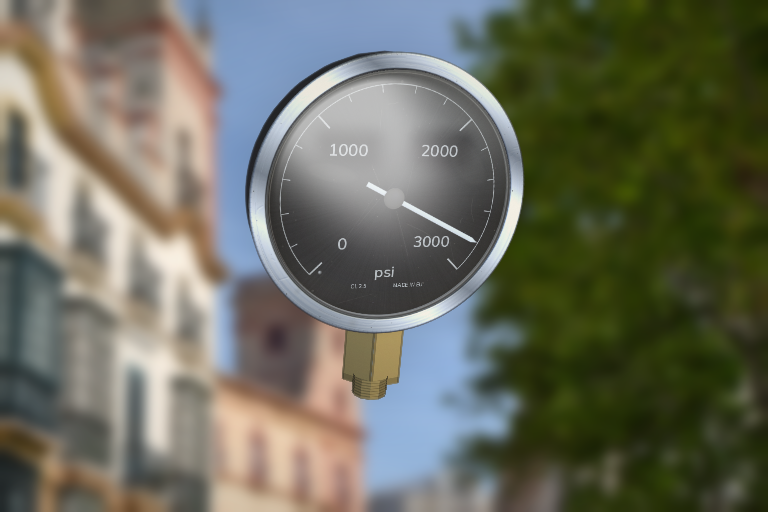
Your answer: 2800 psi
